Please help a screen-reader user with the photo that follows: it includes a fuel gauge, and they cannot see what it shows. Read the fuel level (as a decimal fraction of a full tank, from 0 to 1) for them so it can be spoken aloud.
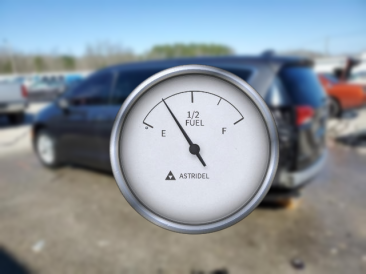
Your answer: 0.25
